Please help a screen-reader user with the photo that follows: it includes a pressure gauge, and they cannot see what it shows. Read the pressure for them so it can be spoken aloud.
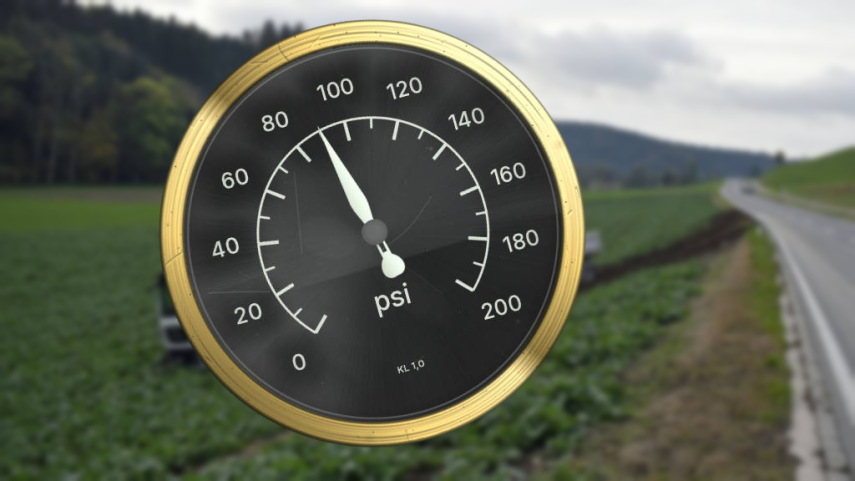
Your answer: 90 psi
